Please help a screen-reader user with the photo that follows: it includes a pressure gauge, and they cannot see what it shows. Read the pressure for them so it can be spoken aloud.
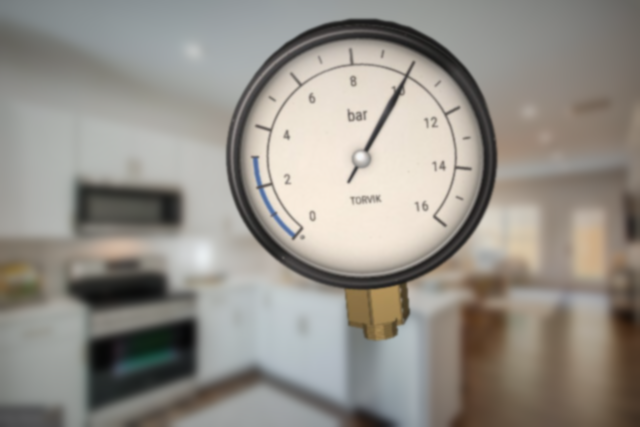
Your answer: 10 bar
